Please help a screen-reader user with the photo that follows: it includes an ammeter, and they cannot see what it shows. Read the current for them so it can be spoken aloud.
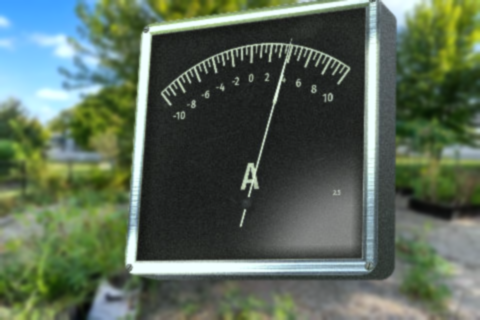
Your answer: 4 A
